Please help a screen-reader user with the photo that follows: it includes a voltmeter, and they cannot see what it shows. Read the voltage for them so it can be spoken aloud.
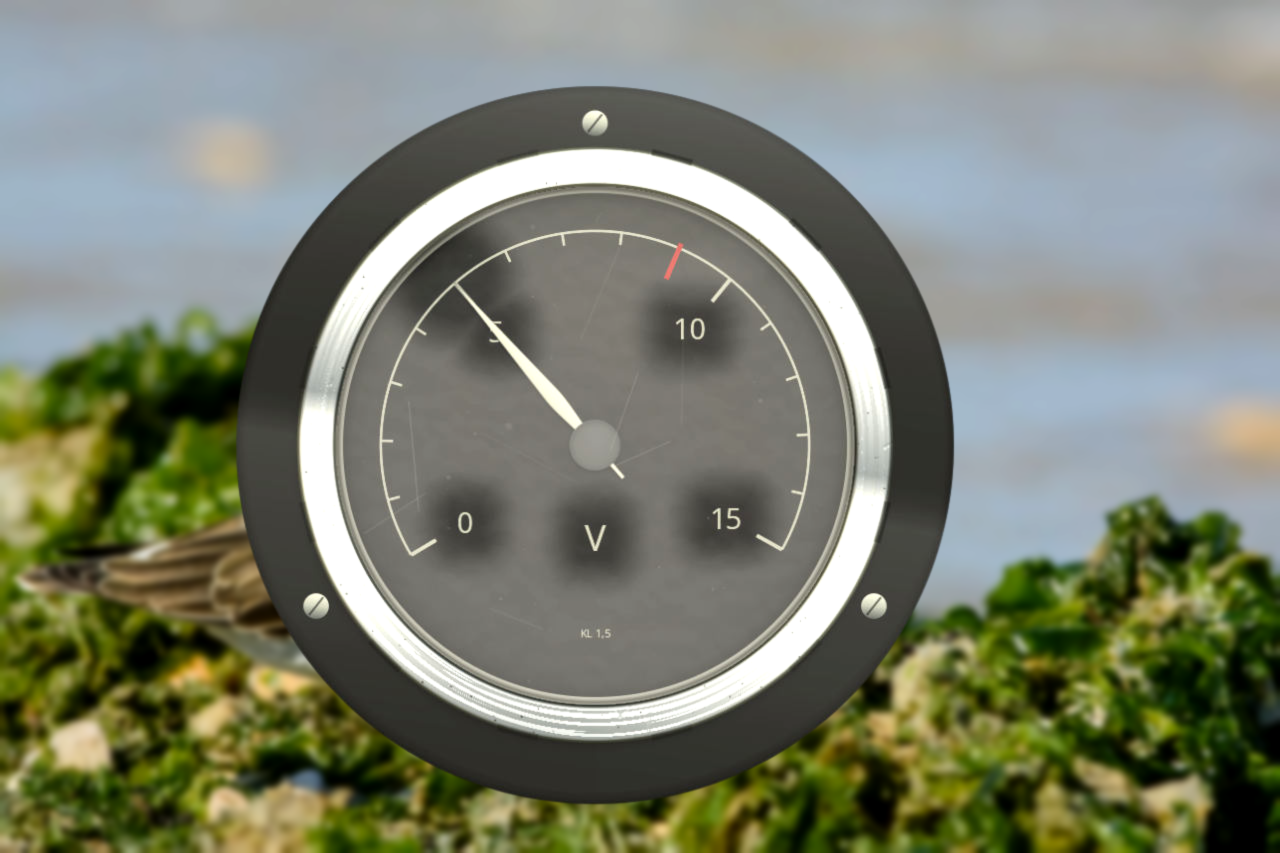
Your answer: 5 V
